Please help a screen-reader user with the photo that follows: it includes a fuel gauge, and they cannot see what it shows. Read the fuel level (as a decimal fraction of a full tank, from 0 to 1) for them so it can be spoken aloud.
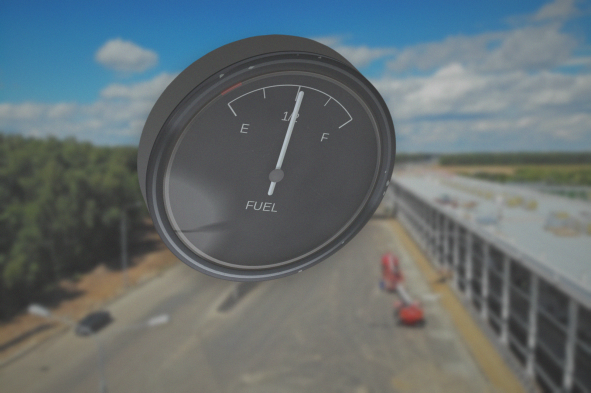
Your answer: 0.5
